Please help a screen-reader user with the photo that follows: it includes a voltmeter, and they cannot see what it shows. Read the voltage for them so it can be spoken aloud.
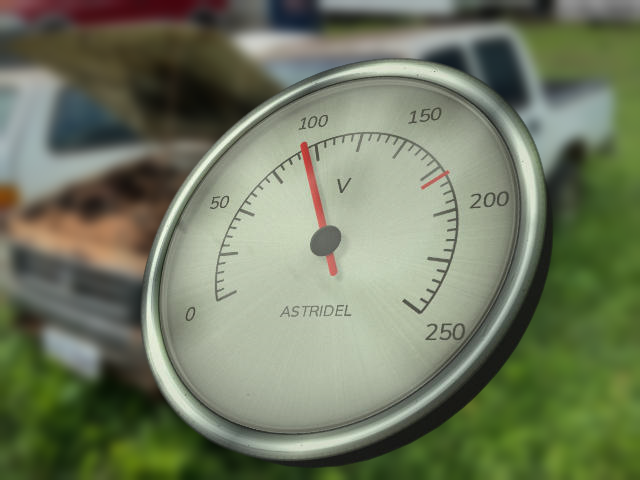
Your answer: 95 V
